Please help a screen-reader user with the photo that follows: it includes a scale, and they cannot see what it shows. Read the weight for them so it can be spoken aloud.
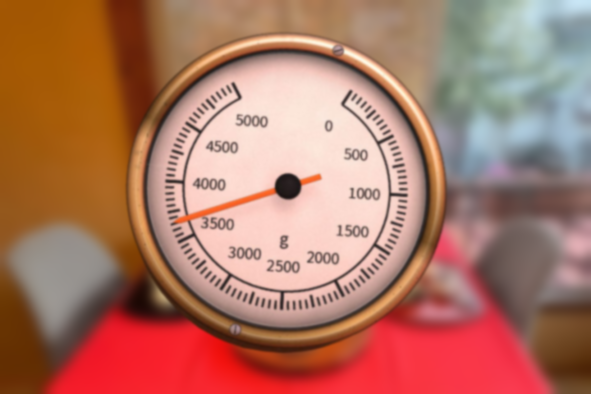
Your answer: 3650 g
